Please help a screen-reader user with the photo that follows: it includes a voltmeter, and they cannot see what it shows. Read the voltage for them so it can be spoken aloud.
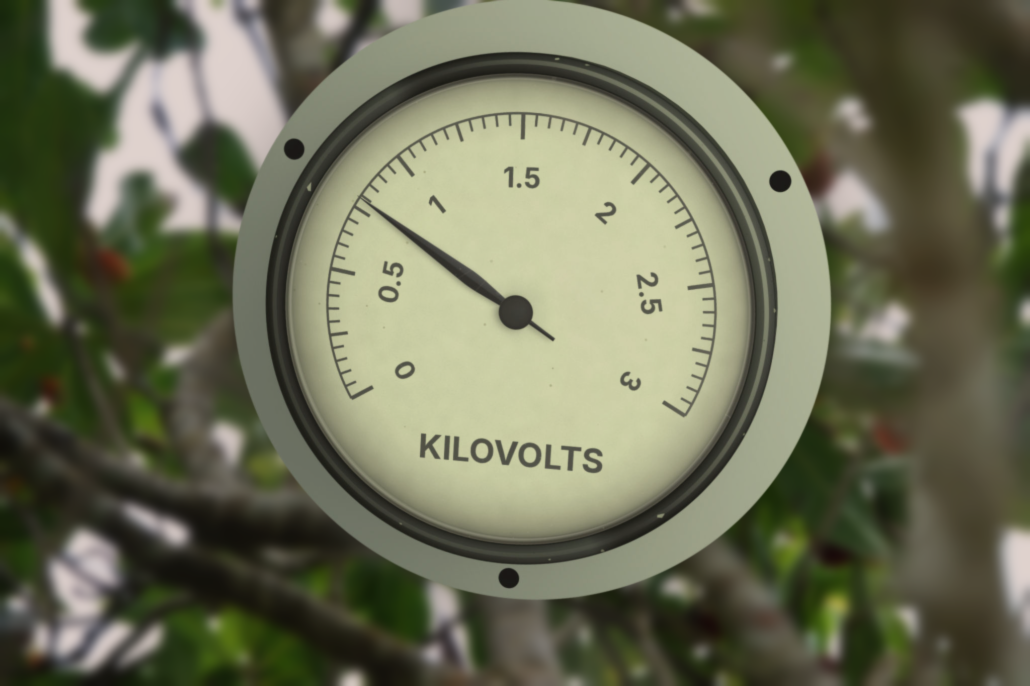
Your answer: 0.8 kV
